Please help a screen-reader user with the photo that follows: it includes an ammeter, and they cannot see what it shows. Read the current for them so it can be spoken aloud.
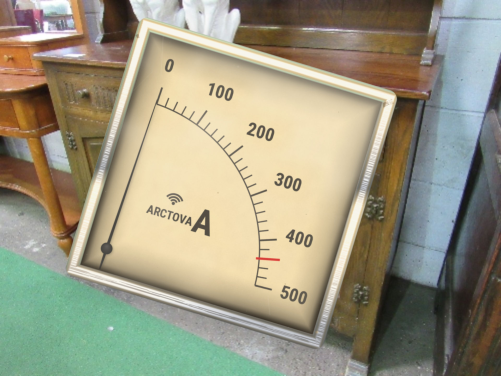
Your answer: 0 A
